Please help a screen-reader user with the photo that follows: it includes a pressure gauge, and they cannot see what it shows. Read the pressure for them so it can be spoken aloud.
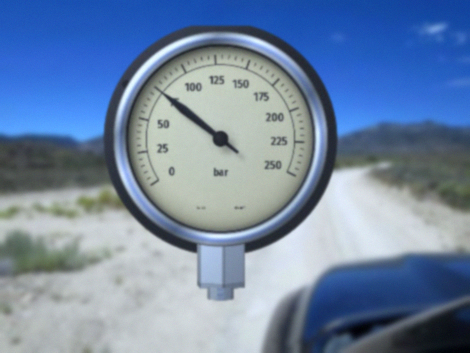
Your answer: 75 bar
